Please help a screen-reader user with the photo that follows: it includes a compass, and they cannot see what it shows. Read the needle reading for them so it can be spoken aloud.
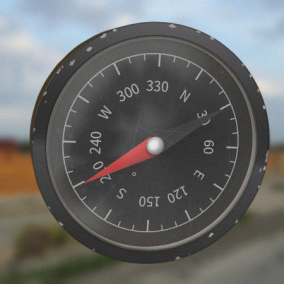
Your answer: 210 °
